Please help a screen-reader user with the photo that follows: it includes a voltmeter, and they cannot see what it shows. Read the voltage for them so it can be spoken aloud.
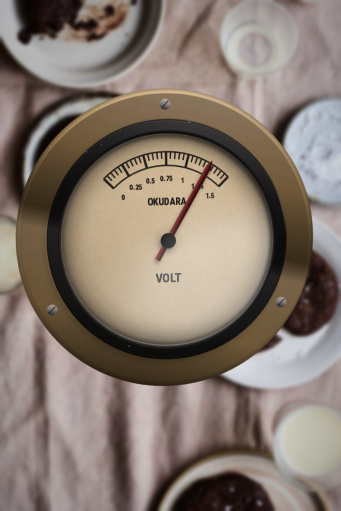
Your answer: 1.25 V
